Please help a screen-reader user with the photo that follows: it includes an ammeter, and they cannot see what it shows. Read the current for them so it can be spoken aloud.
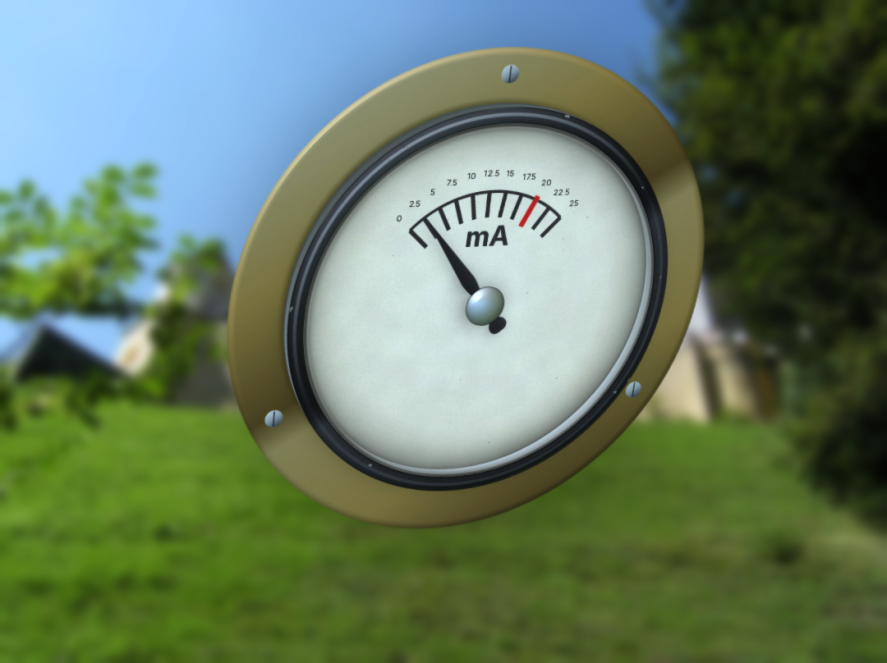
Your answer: 2.5 mA
